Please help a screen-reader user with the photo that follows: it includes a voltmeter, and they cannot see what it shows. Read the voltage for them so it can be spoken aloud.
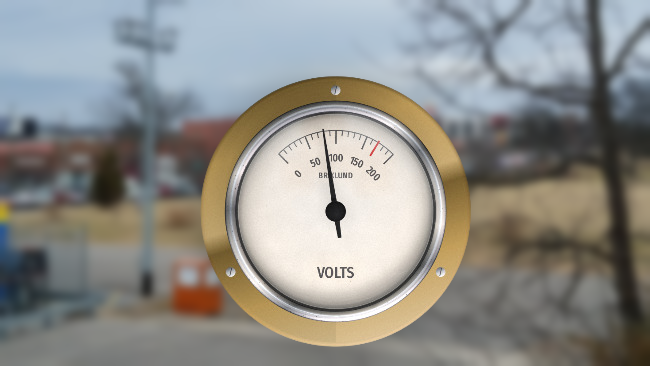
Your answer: 80 V
